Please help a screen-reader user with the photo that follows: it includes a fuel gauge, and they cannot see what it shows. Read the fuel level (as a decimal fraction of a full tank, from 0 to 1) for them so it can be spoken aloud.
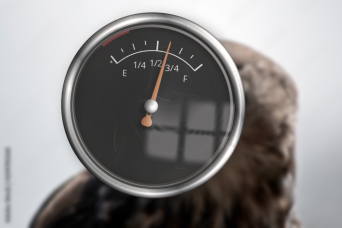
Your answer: 0.625
